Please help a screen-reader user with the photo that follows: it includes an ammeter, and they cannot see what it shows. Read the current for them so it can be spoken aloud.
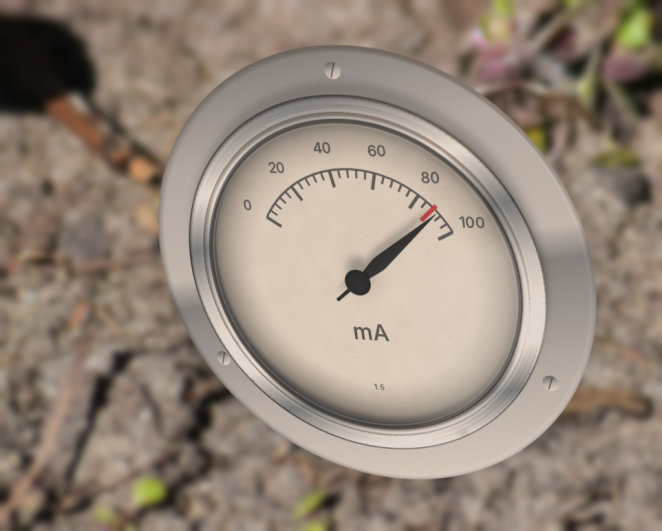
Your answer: 90 mA
